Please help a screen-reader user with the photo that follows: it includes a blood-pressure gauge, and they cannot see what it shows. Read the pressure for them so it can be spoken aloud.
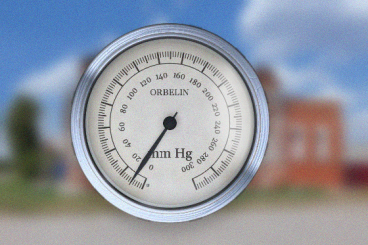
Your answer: 10 mmHg
